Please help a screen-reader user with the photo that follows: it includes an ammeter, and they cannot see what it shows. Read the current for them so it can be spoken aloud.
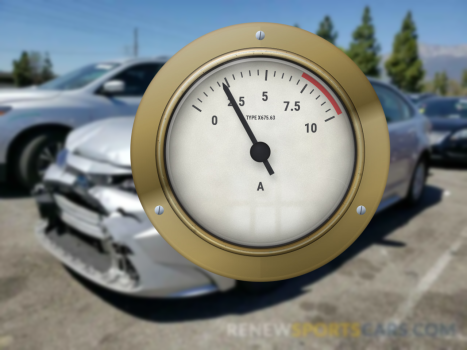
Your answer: 2.25 A
